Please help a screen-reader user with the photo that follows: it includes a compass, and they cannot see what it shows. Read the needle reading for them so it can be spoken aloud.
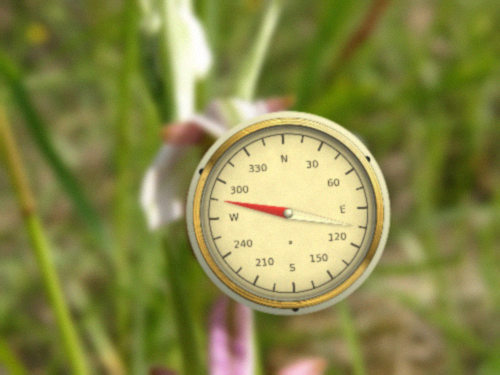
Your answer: 285 °
